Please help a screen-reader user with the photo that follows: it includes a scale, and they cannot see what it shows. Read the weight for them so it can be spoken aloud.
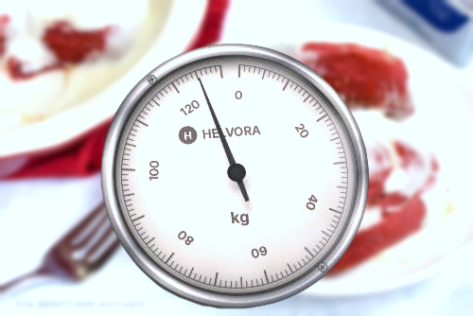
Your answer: 125 kg
